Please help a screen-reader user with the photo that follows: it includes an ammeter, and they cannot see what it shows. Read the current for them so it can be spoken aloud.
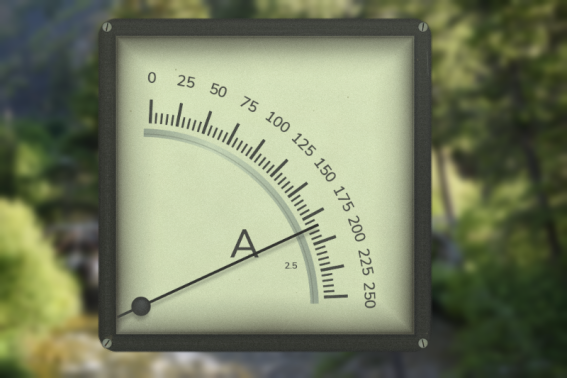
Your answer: 185 A
